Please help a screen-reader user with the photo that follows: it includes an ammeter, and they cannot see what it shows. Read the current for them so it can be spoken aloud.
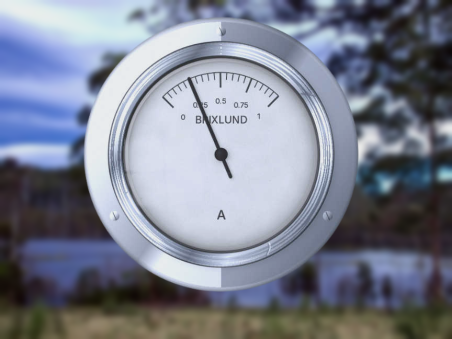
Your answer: 0.25 A
